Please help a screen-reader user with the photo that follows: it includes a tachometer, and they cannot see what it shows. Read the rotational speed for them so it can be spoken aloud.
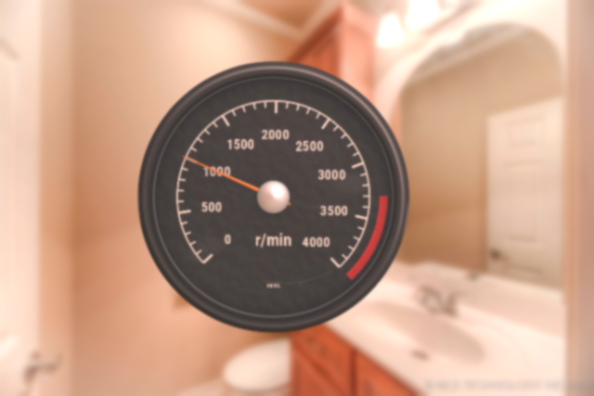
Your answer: 1000 rpm
